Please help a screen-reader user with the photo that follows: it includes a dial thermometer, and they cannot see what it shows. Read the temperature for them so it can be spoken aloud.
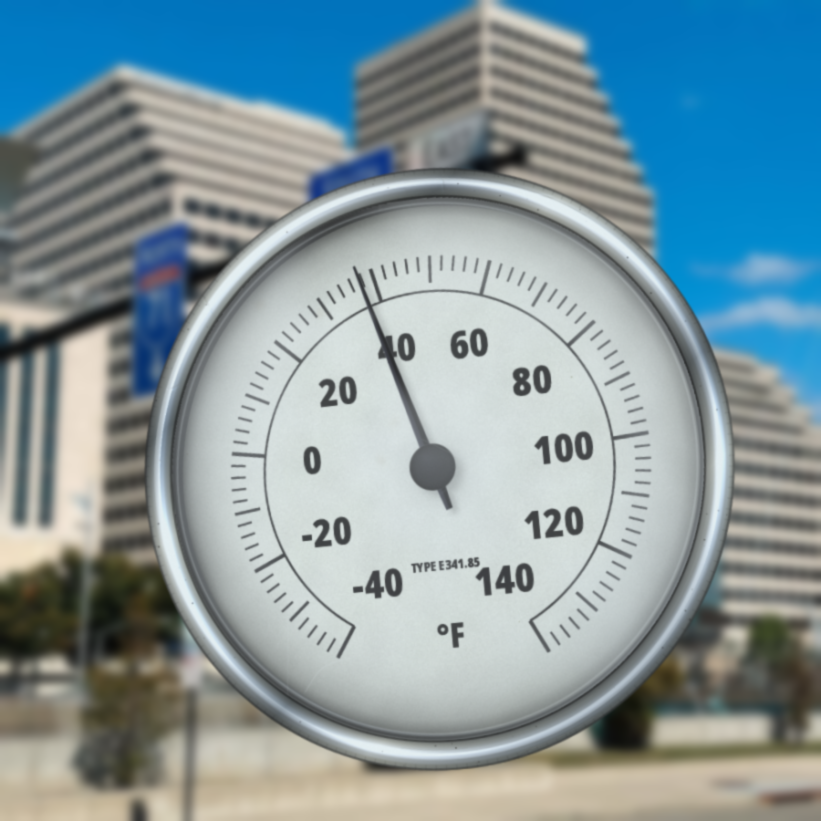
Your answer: 38 °F
